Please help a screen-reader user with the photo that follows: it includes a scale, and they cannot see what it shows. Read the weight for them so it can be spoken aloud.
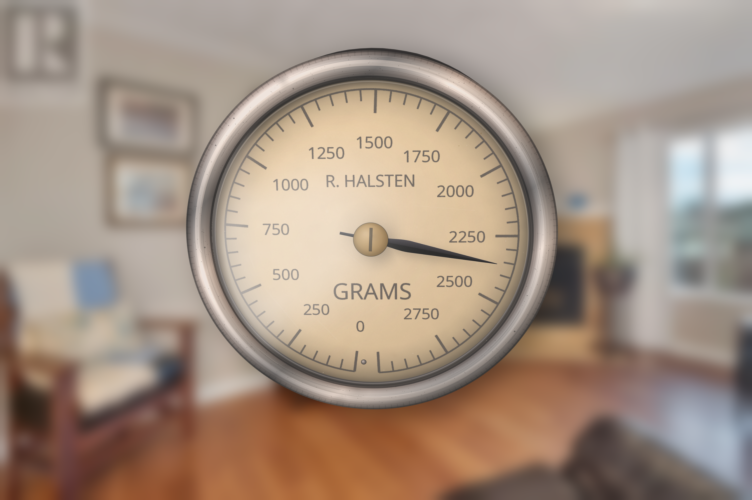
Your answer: 2350 g
